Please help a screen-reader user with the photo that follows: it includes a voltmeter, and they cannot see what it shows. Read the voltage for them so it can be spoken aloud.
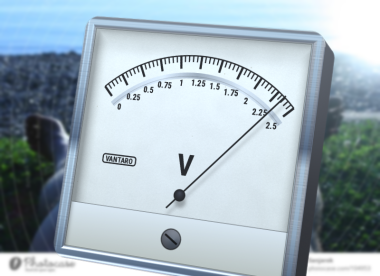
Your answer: 2.35 V
